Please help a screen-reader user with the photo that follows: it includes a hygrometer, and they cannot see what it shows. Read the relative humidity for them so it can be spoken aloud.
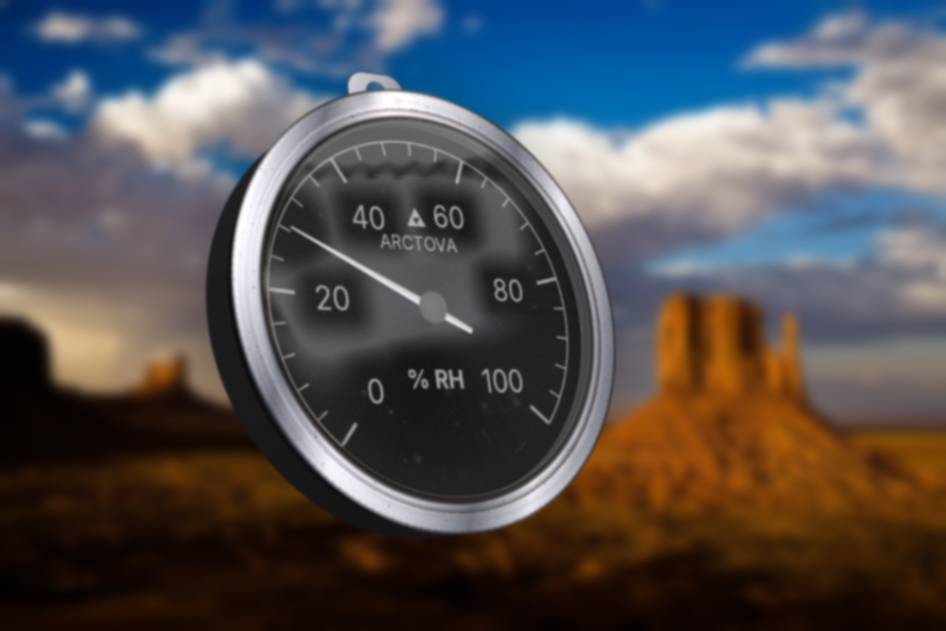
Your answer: 28 %
